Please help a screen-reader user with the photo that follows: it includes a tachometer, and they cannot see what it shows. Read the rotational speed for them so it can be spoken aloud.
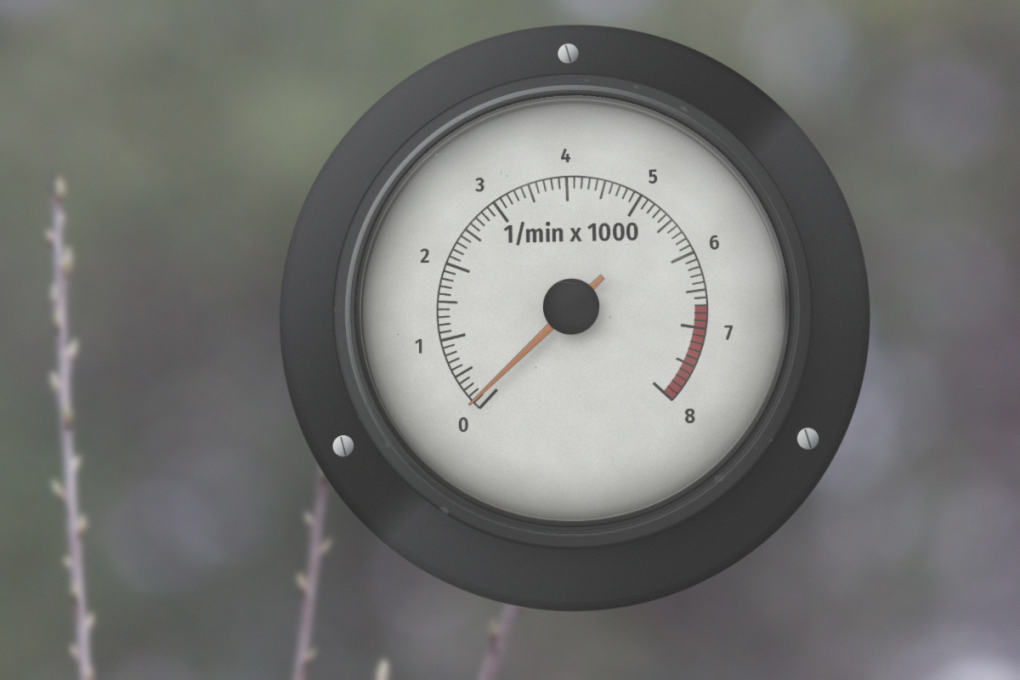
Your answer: 100 rpm
